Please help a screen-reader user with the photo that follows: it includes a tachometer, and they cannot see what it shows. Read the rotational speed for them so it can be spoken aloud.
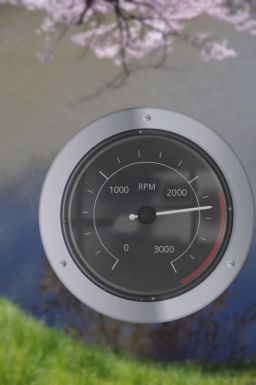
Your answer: 2300 rpm
